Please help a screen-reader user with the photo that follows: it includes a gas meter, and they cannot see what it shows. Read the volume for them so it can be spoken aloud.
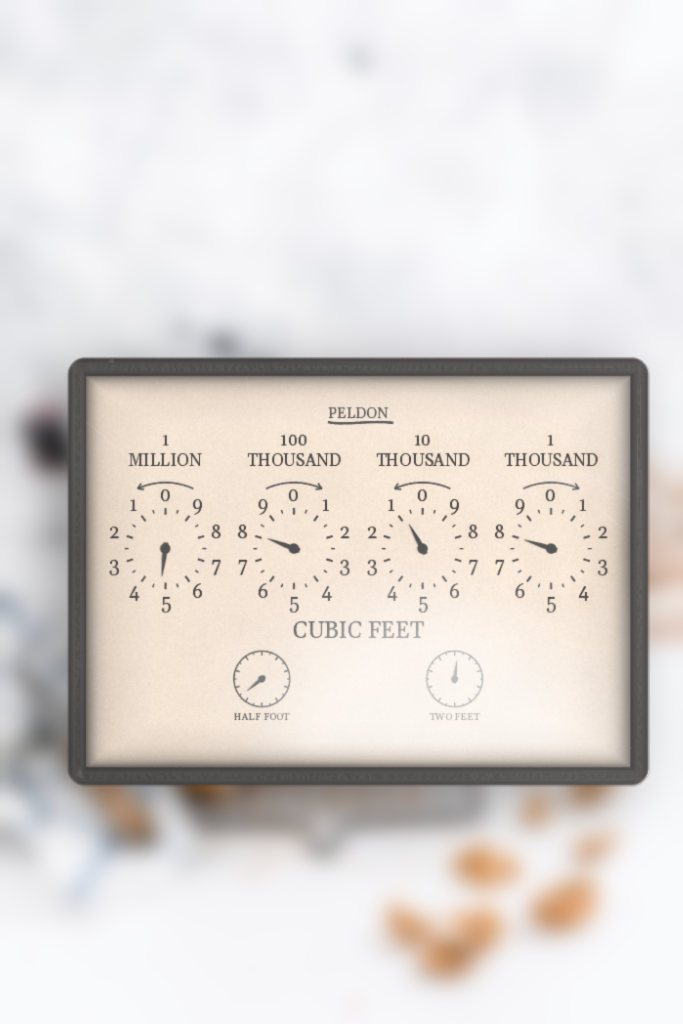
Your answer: 480800 ft³
